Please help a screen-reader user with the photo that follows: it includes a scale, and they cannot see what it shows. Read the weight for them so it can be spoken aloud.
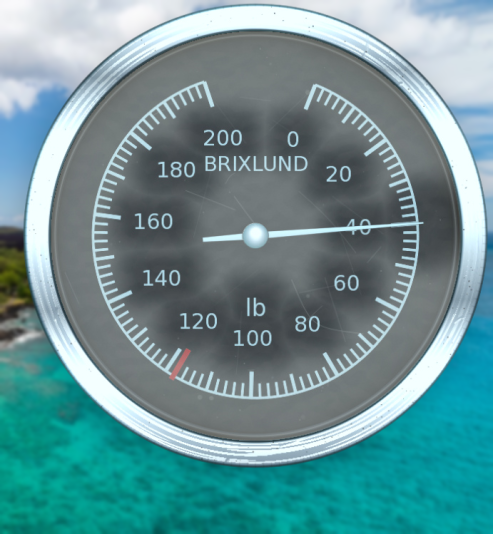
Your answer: 40 lb
